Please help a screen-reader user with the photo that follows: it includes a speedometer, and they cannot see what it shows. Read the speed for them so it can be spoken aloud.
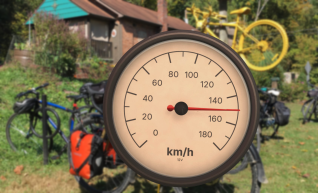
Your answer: 150 km/h
